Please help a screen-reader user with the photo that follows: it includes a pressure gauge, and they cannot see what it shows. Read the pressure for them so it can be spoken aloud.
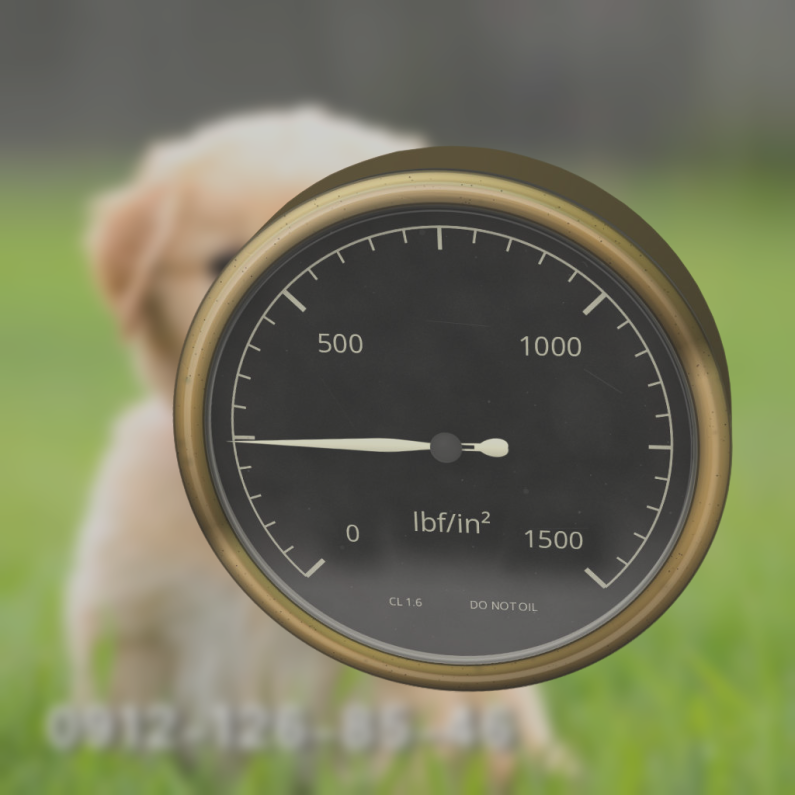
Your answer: 250 psi
